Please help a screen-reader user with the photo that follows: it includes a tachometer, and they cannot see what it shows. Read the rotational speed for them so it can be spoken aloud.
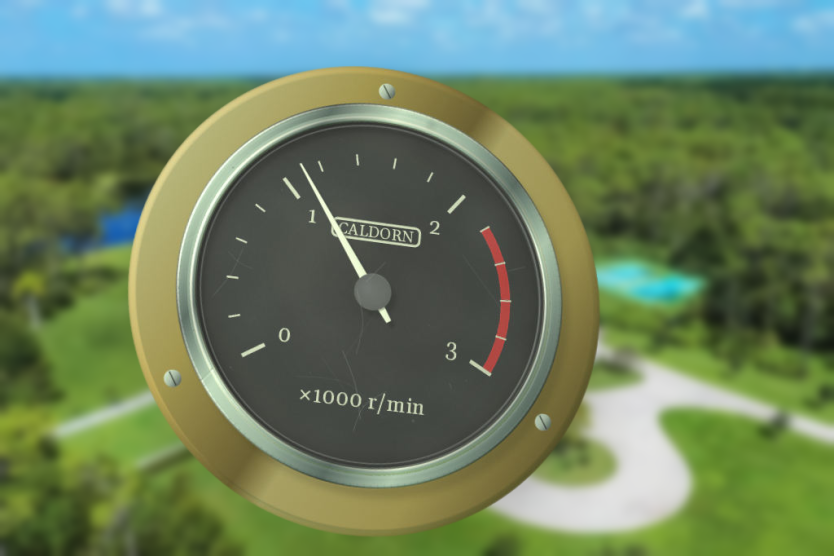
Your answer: 1100 rpm
